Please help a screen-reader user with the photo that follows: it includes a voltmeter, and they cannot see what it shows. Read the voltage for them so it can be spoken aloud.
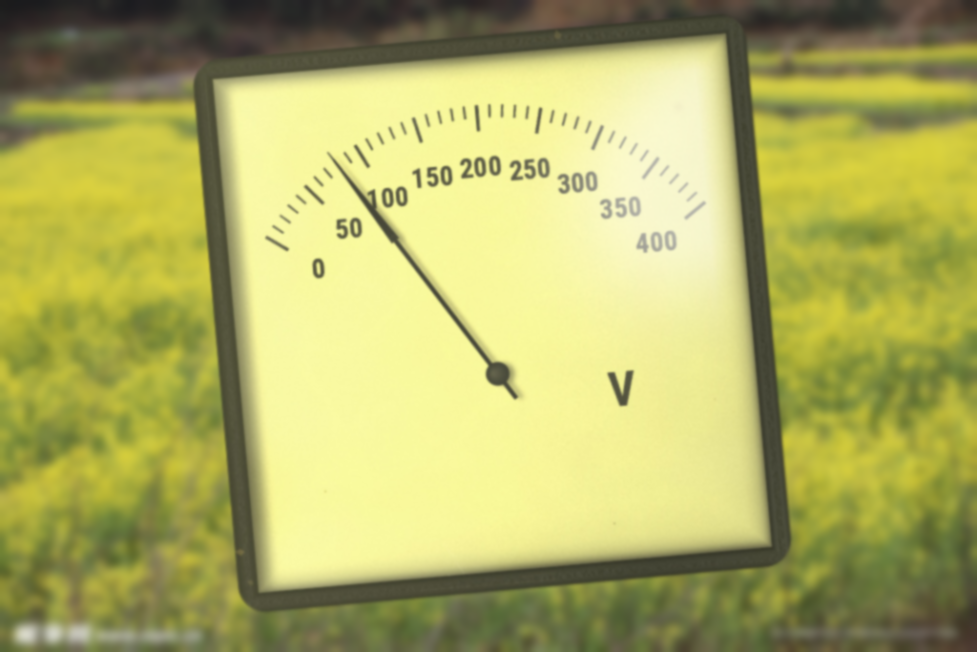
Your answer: 80 V
